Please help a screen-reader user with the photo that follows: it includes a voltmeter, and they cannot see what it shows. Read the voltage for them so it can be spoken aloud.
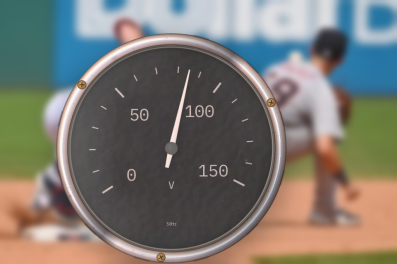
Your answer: 85 V
